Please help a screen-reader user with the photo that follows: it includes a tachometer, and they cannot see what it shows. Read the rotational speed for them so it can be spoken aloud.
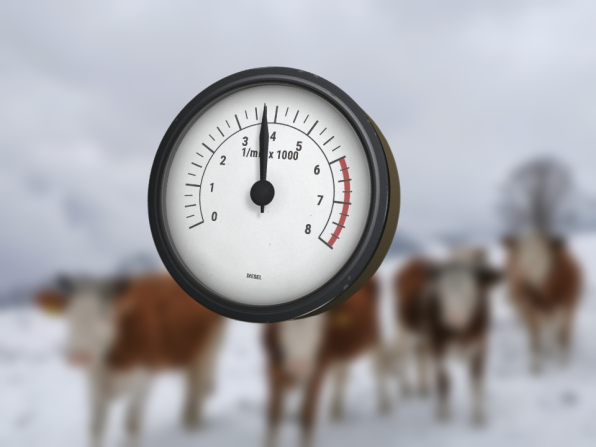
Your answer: 3750 rpm
